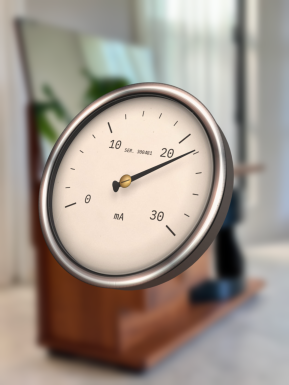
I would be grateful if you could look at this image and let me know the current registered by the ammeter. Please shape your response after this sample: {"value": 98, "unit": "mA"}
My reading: {"value": 22, "unit": "mA"}
